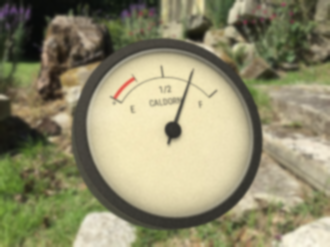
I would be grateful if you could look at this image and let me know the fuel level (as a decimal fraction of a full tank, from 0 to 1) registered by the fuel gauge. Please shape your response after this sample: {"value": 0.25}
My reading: {"value": 0.75}
